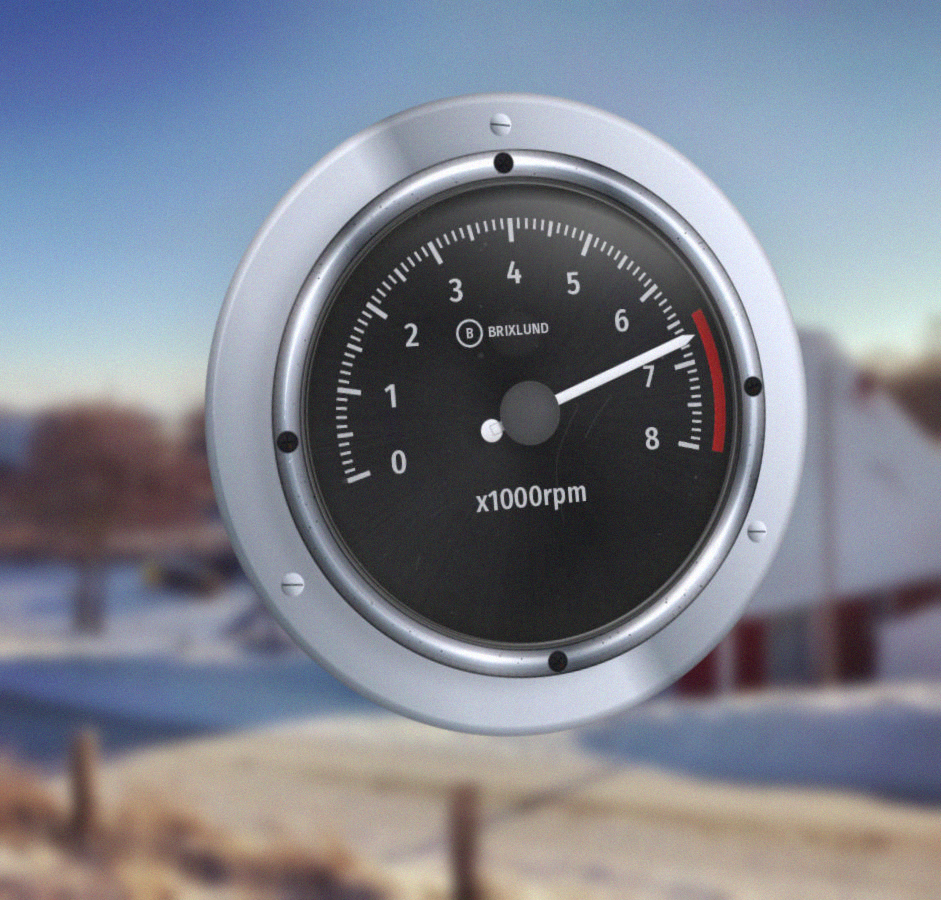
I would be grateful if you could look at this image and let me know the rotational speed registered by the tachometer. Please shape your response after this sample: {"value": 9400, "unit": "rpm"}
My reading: {"value": 6700, "unit": "rpm"}
